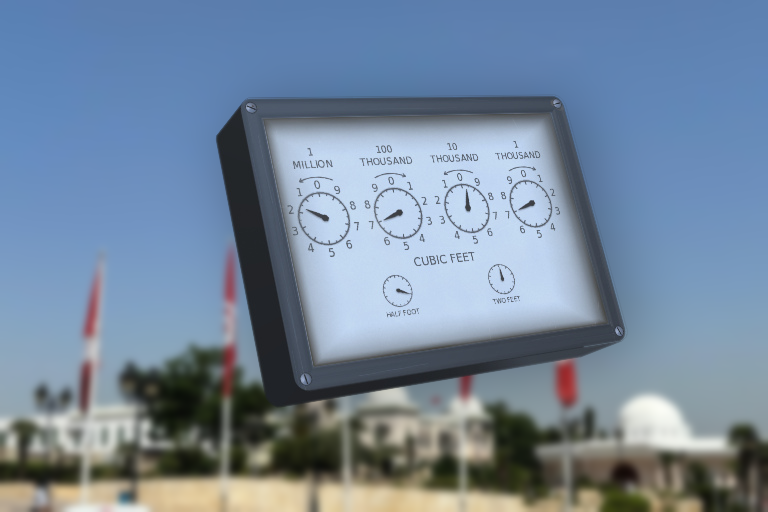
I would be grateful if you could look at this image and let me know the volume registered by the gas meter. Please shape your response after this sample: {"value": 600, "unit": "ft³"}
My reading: {"value": 169700, "unit": "ft³"}
